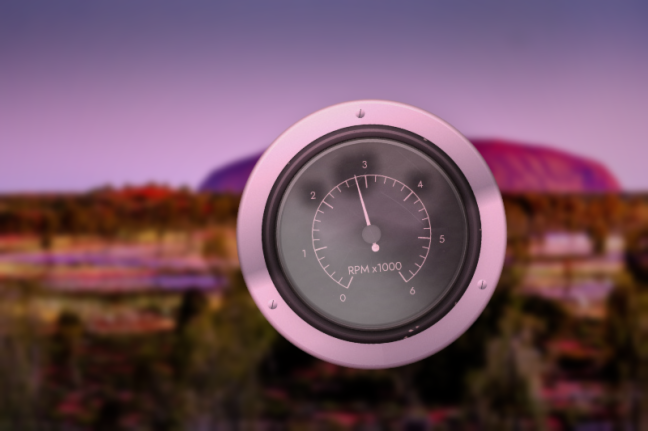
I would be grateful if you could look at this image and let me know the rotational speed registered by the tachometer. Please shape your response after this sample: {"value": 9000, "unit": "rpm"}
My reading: {"value": 2800, "unit": "rpm"}
